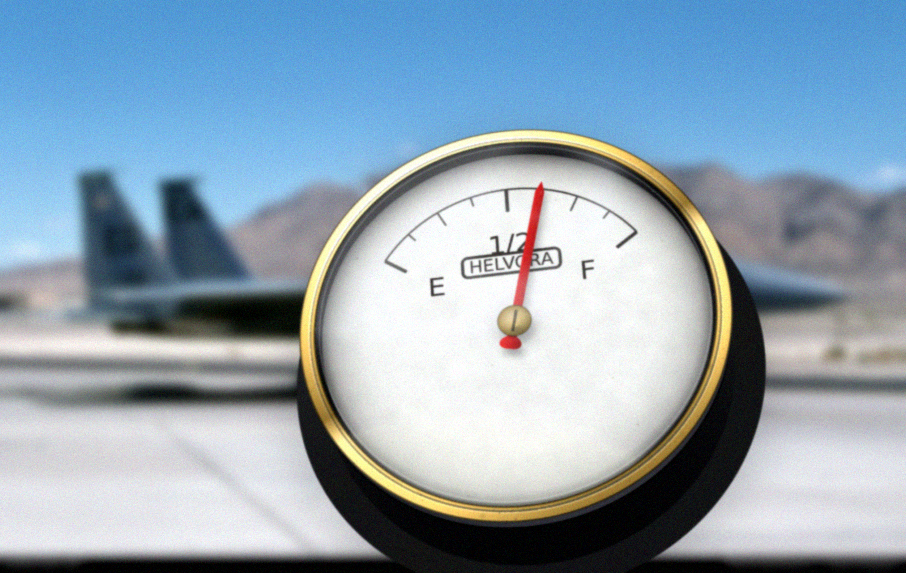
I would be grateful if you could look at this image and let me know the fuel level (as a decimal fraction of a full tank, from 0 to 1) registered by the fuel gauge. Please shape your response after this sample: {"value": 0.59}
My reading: {"value": 0.625}
